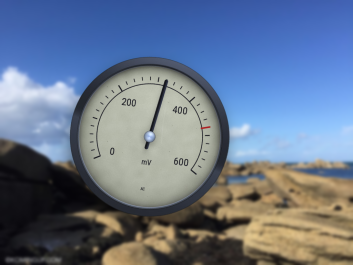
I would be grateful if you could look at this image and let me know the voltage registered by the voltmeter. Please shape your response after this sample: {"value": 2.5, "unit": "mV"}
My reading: {"value": 320, "unit": "mV"}
